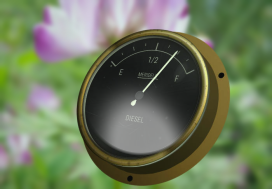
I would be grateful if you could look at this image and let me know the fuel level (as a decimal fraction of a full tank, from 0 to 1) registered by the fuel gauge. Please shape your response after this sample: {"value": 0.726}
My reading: {"value": 0.75}
